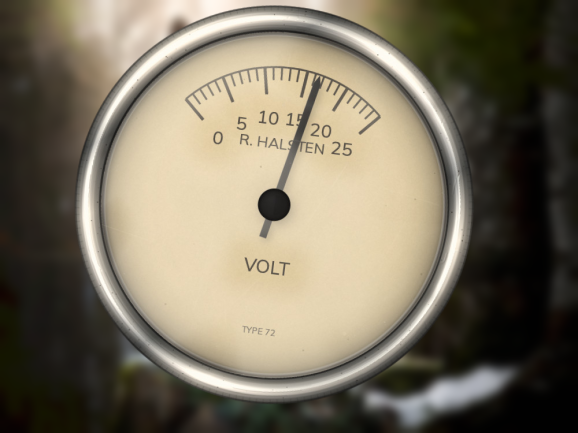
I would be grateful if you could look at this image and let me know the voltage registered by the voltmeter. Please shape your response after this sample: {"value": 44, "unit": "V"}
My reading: {"value": 16.5, "unit": "V"}
